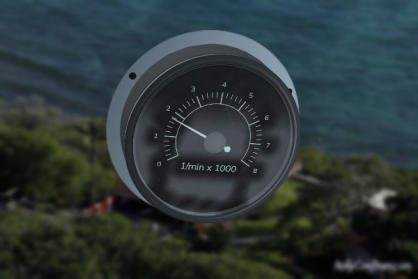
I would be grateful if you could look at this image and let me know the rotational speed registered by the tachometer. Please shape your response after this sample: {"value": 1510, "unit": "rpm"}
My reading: {"value": 1800, "unit": "rpm"}
